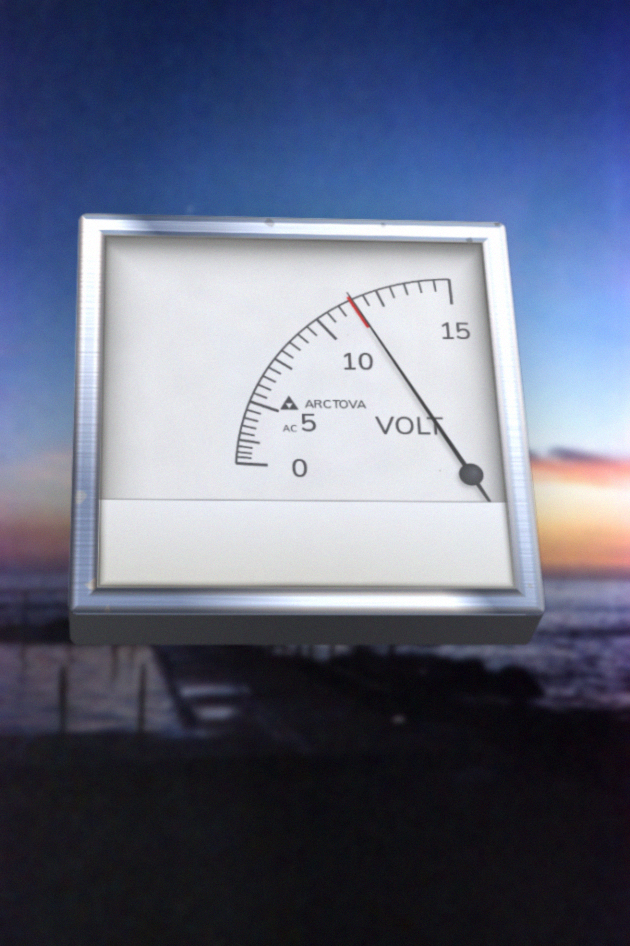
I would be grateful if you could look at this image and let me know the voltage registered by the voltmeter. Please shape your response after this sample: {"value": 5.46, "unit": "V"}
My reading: {"value": 11.5, "unit": "V"}
